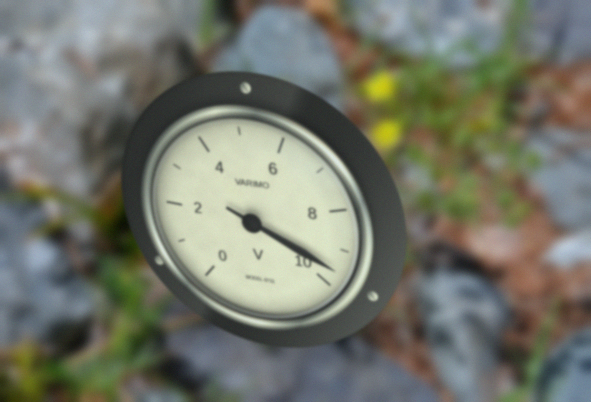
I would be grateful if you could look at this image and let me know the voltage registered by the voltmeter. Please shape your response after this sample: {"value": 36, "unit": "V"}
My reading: {"value": 9.5, "unit": "V"}
